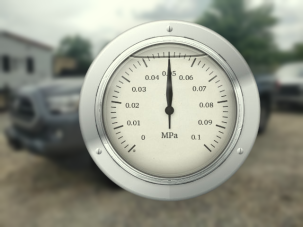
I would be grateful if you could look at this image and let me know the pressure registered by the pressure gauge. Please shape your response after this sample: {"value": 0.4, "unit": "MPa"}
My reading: {"value": 0.05, "unit": "MPa"}
